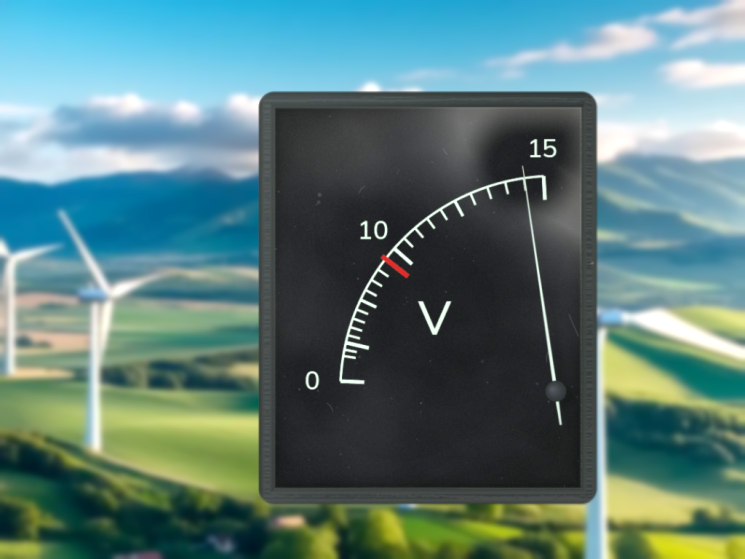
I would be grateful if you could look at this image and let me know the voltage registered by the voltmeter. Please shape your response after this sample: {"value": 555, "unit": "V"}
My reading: {"value": 14.5, "unit": "V"}
